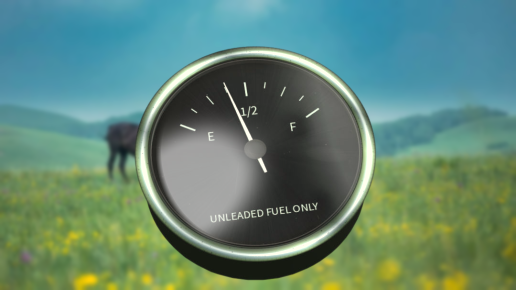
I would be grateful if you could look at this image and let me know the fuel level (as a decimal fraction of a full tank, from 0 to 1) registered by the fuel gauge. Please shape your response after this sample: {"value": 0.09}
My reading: {"value": 0.375}
